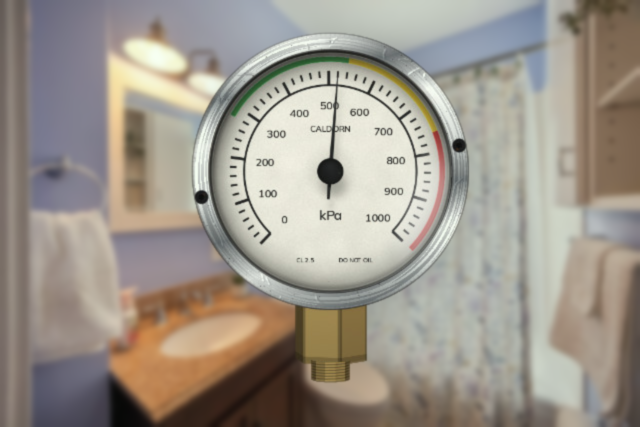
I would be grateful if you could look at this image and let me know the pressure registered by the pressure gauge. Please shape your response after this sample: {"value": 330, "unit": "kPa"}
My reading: {"value": 520, "unit": "kPa"}
